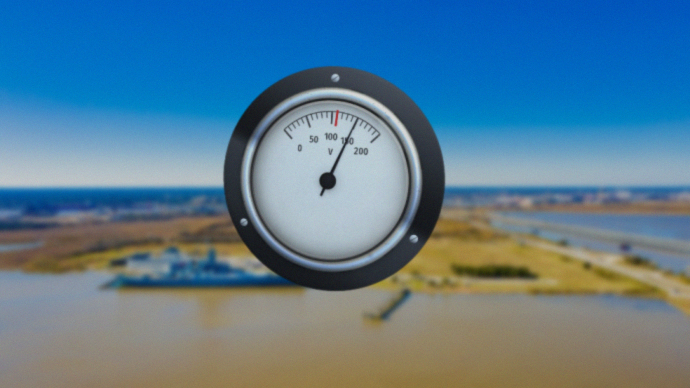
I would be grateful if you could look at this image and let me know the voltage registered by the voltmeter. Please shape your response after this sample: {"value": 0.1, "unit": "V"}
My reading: {"value": 150, "unit": "V"}
